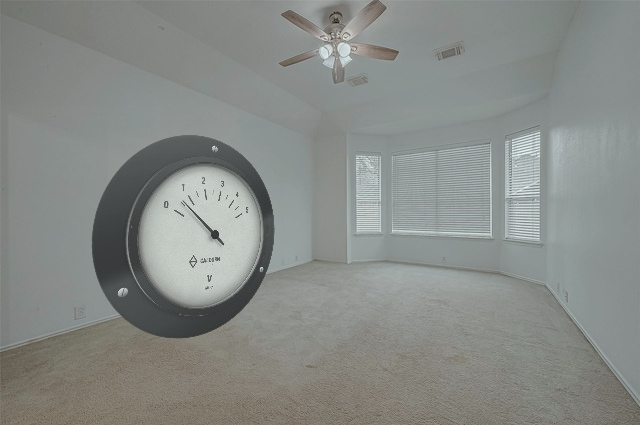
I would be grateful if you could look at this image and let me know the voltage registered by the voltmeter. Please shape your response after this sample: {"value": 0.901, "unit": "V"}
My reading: {"value": 0.5, "unit": "V"}
